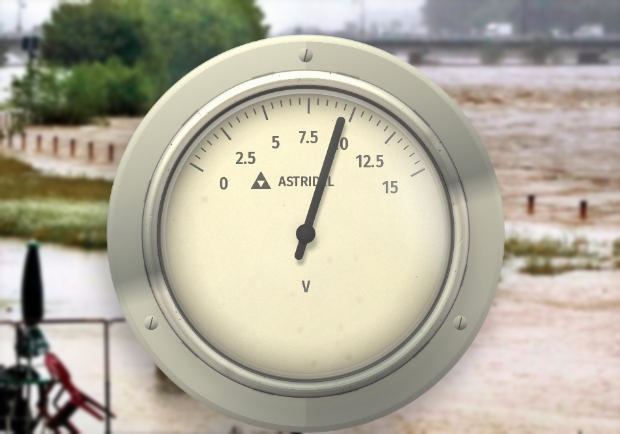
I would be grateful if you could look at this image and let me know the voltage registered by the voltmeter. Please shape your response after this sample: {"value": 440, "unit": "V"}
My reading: {"value": 9.5, "unit": "V"}
